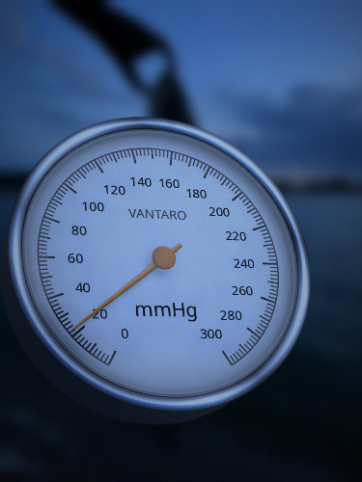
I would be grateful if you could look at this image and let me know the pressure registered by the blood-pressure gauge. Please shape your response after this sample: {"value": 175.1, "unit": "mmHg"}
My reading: {"value": 22, "unit": "mmHg"}
